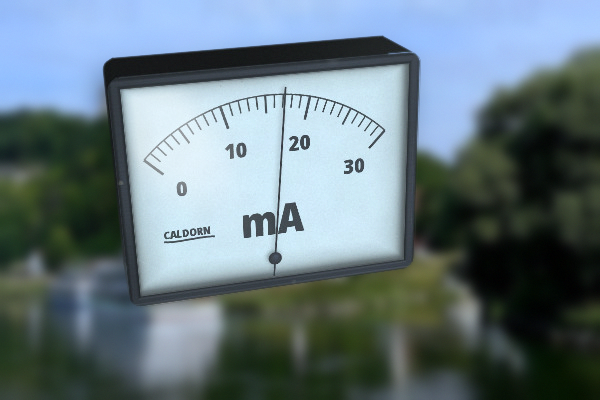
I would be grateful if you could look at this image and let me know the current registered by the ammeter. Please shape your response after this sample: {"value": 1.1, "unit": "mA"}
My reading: {"value": 17, "unit": "mA"}
